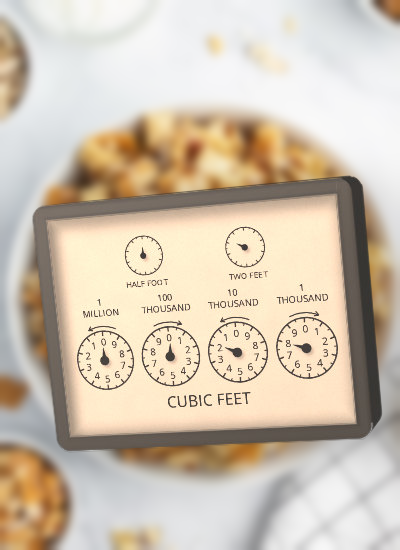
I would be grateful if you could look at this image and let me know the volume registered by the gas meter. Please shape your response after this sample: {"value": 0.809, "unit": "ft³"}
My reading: {"value": 1800, "unit": "ft³"}
